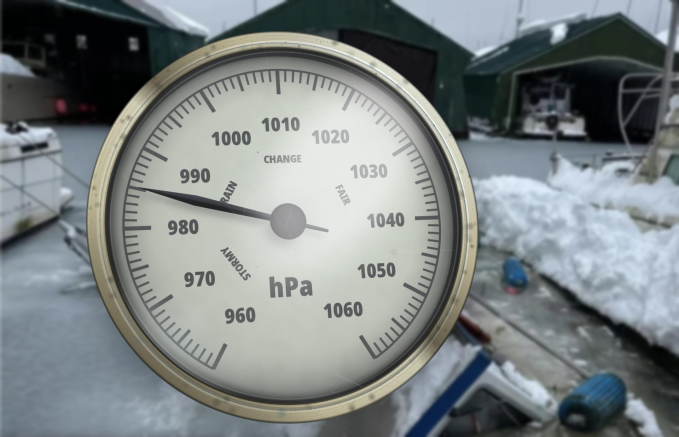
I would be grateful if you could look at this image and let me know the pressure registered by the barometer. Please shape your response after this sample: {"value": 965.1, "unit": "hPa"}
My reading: {"value": 985, "unit": "hPa"}
